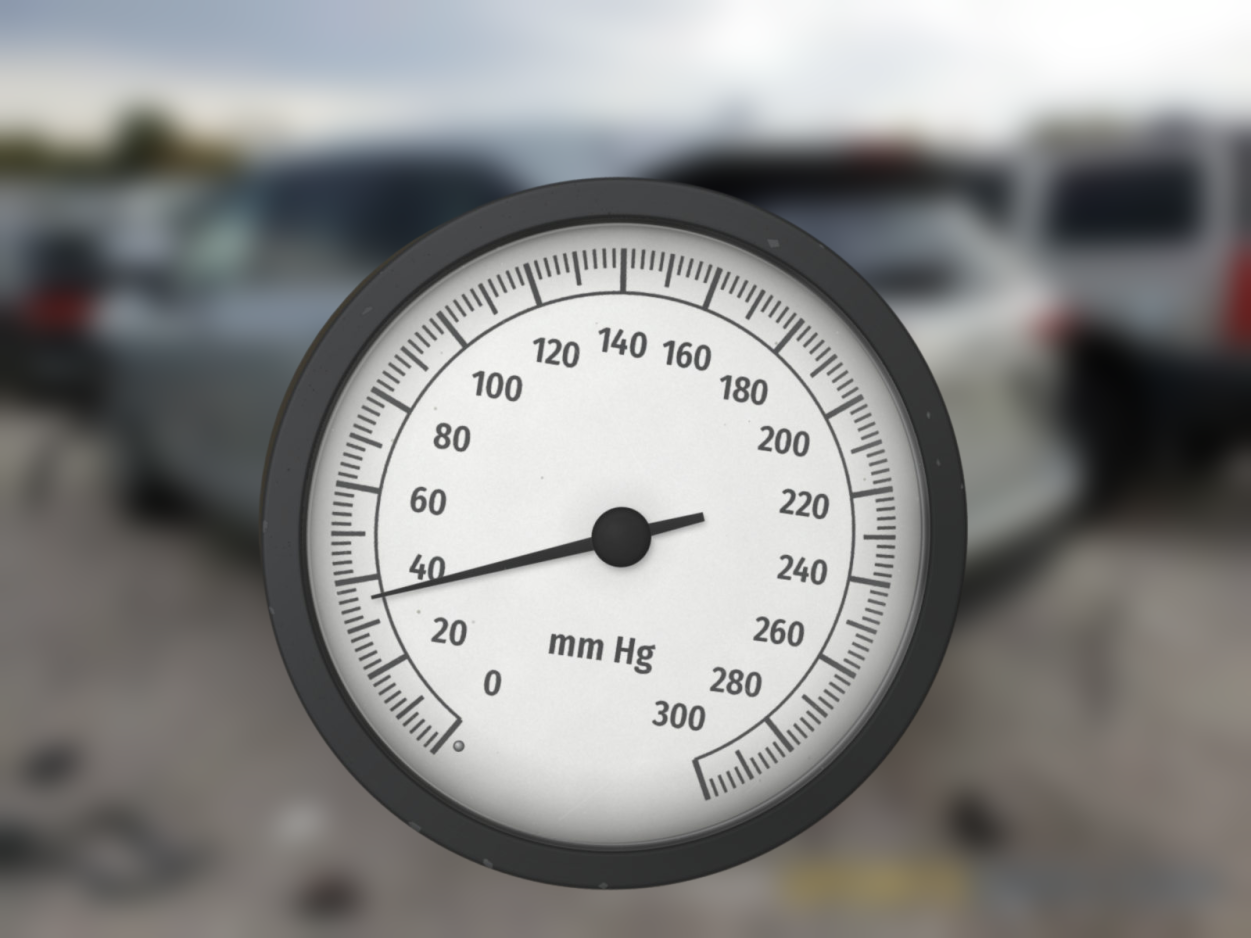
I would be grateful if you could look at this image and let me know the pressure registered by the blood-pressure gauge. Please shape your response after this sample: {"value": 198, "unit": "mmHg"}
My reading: {"value": 36, "unit": "mmHg"}
